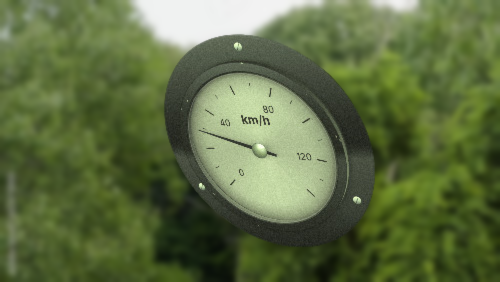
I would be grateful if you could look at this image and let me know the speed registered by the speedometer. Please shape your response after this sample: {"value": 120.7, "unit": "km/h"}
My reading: {"value": 30, "unit": "km/h"}
